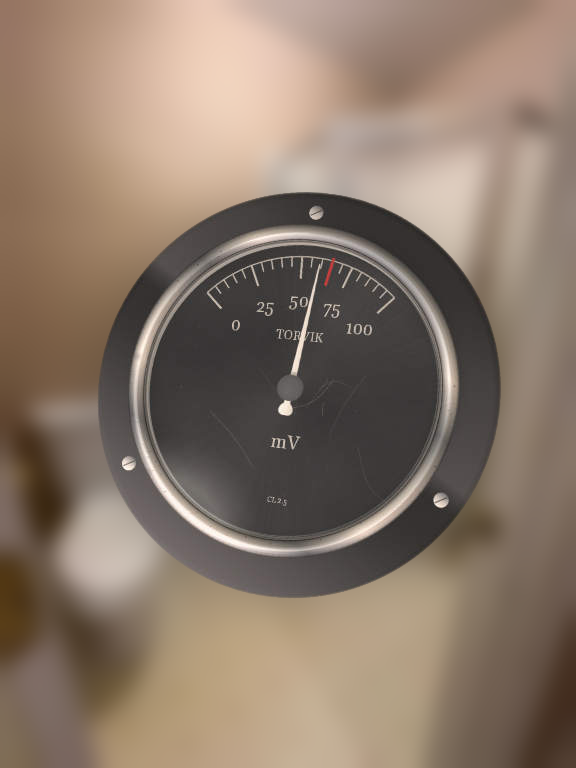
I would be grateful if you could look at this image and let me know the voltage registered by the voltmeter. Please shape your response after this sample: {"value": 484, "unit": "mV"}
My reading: {"value": 60, "unit": "mV"}
